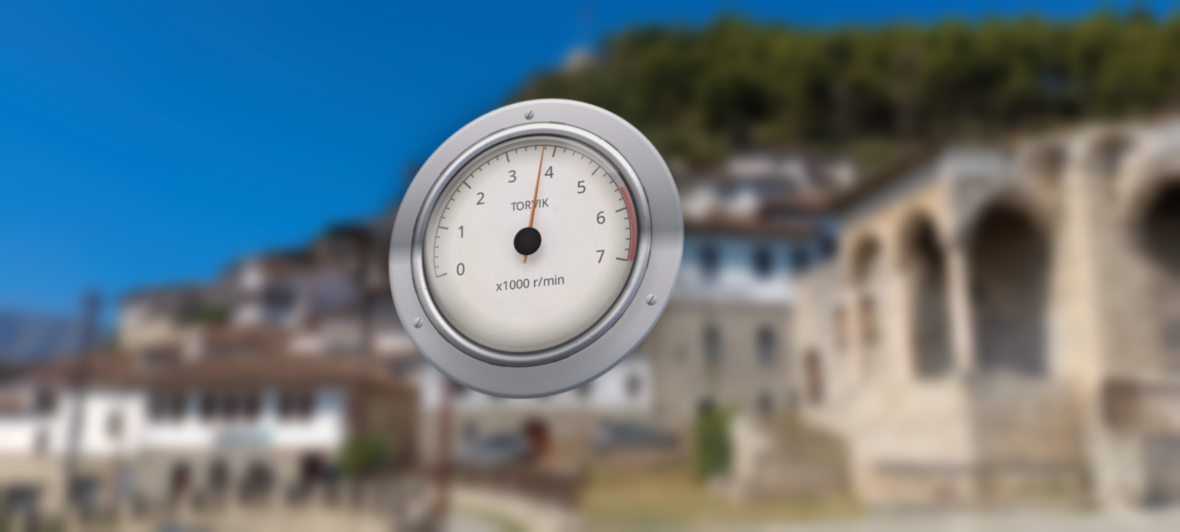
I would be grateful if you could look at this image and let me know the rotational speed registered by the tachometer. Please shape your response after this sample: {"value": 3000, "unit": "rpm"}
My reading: {"value": 3800, "unit": "rpm"}
